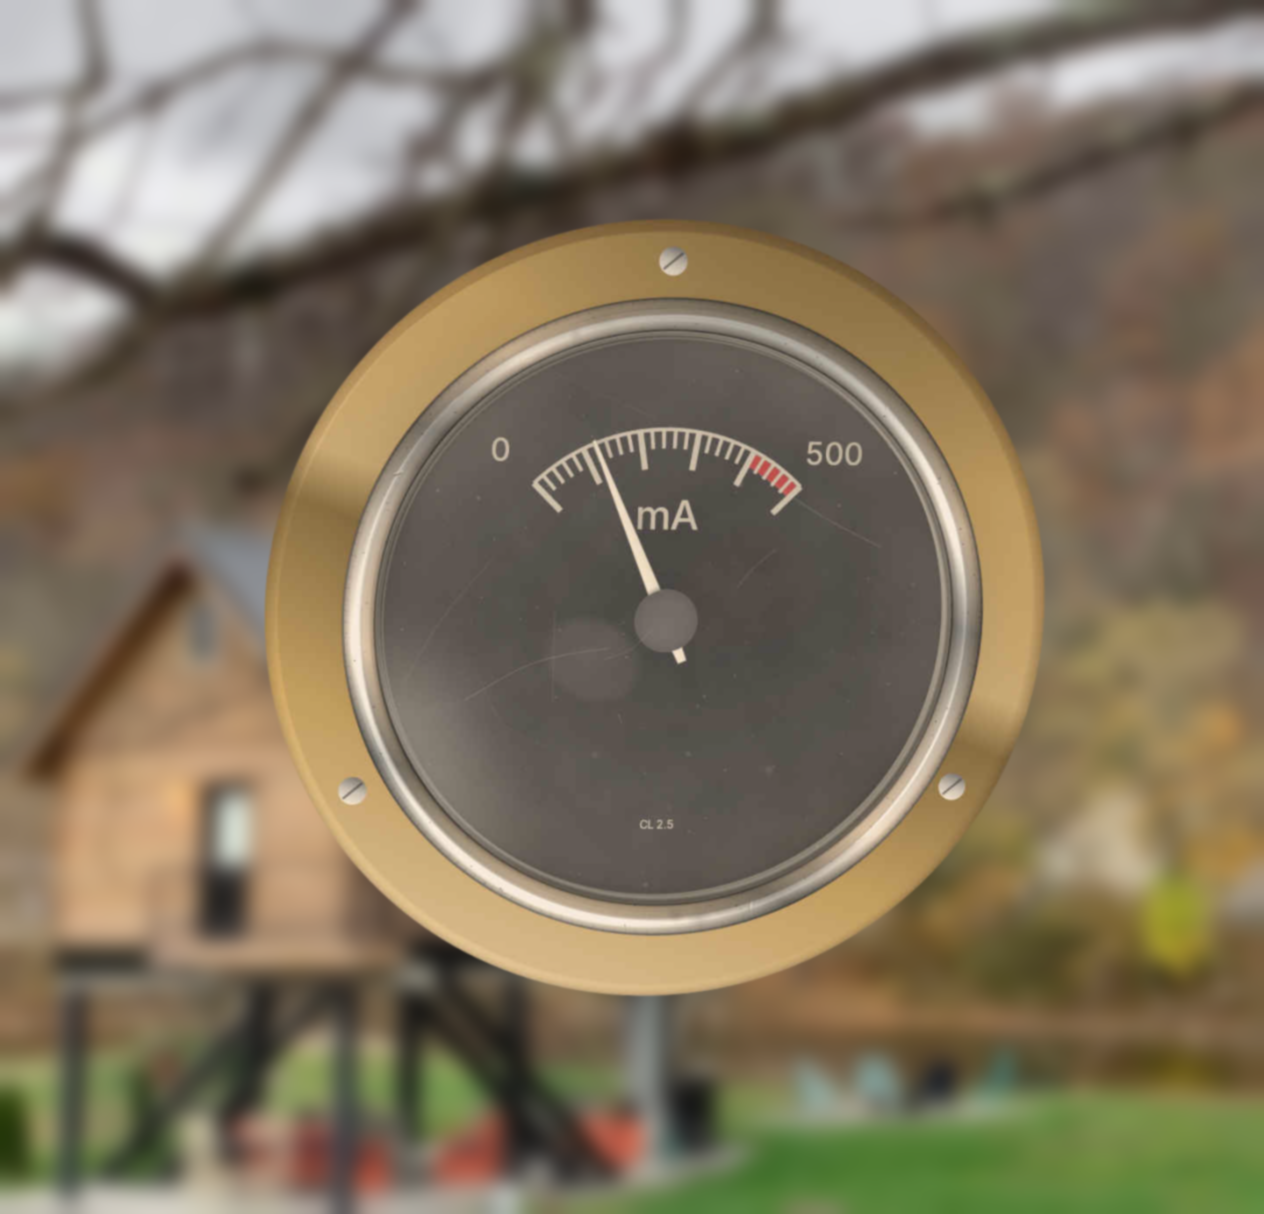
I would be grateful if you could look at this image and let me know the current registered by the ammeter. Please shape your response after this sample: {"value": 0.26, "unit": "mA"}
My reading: {"value": 120, "unit": "mA"}
